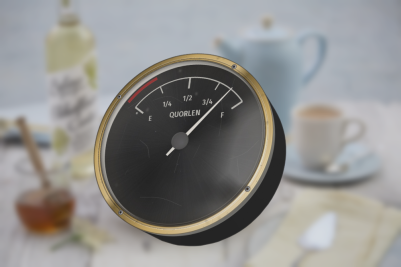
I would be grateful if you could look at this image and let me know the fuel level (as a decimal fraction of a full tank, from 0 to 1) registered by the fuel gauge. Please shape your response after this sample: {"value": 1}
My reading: {"value": 0.875}
